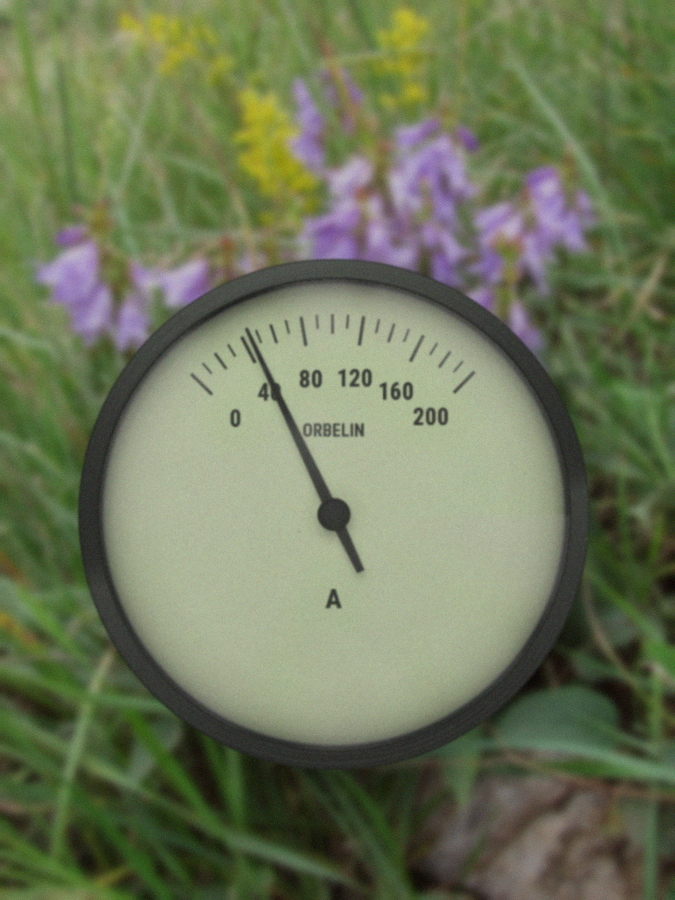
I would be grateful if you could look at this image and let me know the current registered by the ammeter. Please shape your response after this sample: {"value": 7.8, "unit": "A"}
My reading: {"value": 45, "unit": "A"}
